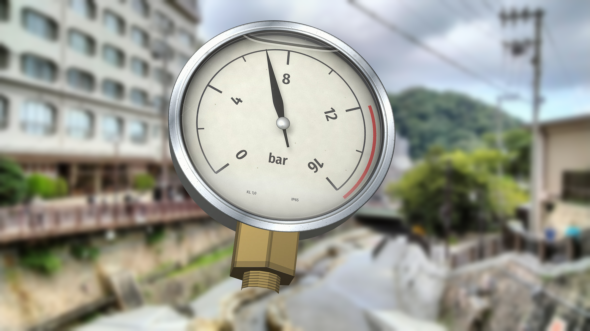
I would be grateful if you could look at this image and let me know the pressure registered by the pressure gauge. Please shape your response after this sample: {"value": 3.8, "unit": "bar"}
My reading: {"value": 7, "unit": "bar"}
